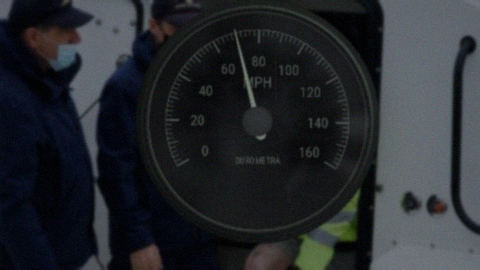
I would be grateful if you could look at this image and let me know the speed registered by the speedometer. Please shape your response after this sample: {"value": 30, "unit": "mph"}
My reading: {"value": 70, "unit": "mph"}
